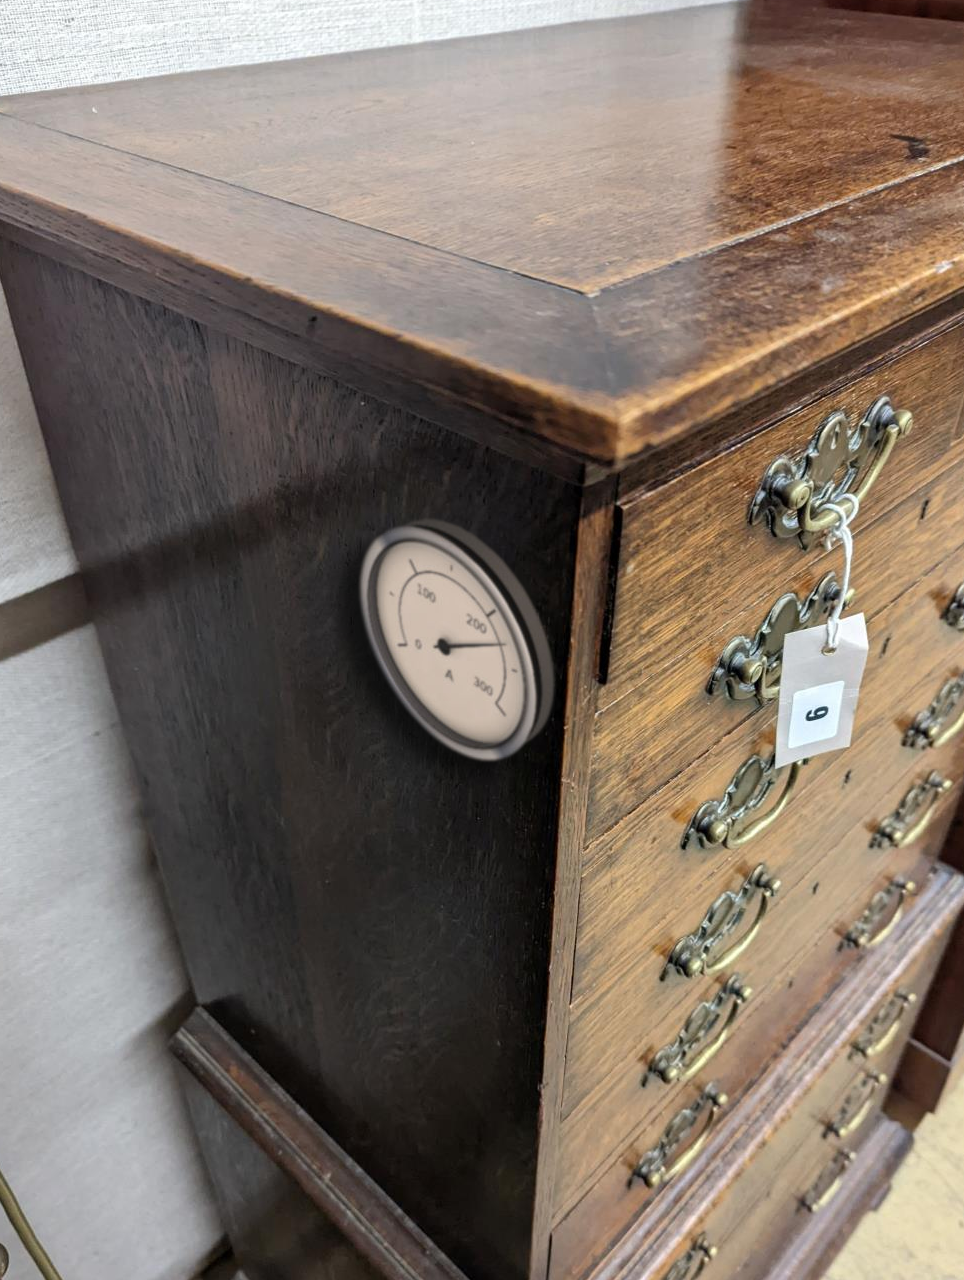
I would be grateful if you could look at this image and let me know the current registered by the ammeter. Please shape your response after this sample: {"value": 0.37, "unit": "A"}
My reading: {"value": 225, "unit": "A"}
